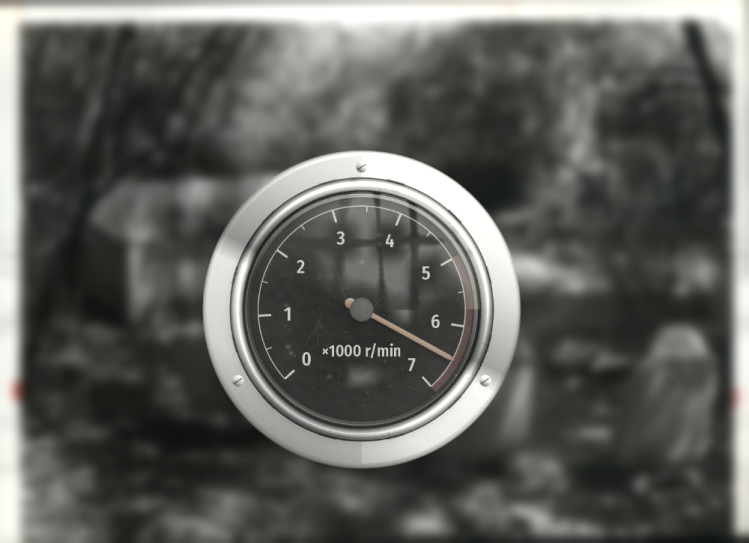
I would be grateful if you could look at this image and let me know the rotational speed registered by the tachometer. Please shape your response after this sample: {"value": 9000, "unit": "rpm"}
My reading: {"value": 6500, "unit": "rpm"}
